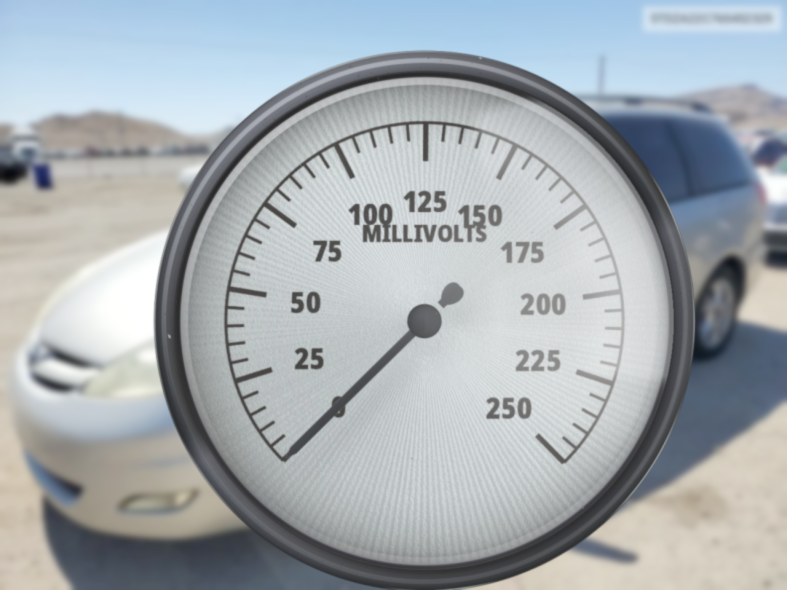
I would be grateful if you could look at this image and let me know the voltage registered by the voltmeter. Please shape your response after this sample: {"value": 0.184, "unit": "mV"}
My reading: {"value": 0, "unit": "mV"}
